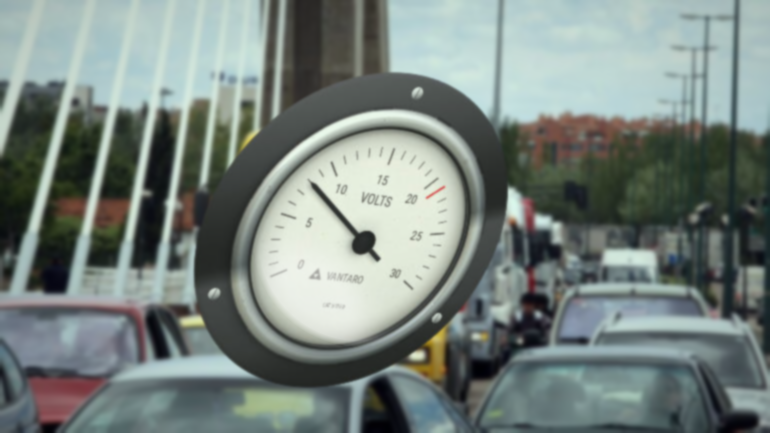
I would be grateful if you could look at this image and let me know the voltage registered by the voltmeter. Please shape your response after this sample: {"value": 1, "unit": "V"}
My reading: {"value": 8, "unit": "V"}
